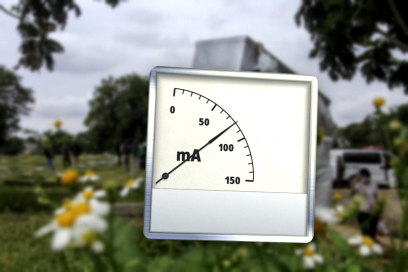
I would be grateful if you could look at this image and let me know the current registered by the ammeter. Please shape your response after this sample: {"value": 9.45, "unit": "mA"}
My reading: {"value": 80, "unit": "mA"}
